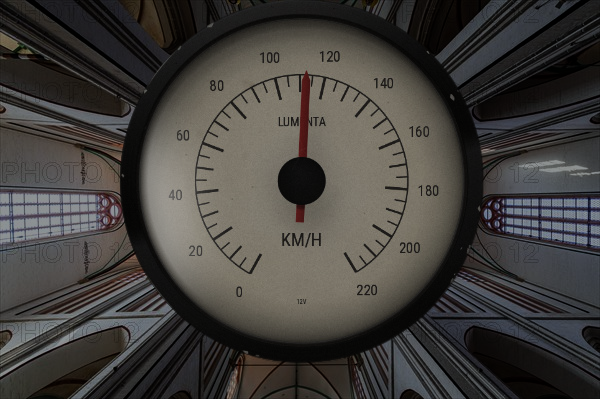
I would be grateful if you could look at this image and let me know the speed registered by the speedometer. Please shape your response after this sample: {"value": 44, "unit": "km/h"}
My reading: {"value": 112.5, "unit": "km/h"}
